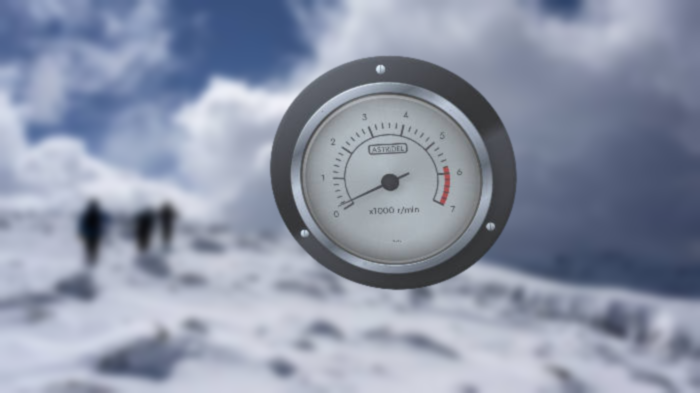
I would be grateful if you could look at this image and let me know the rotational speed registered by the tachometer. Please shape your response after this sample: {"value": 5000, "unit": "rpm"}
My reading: {"value": 200, "unit": "rpm"}
